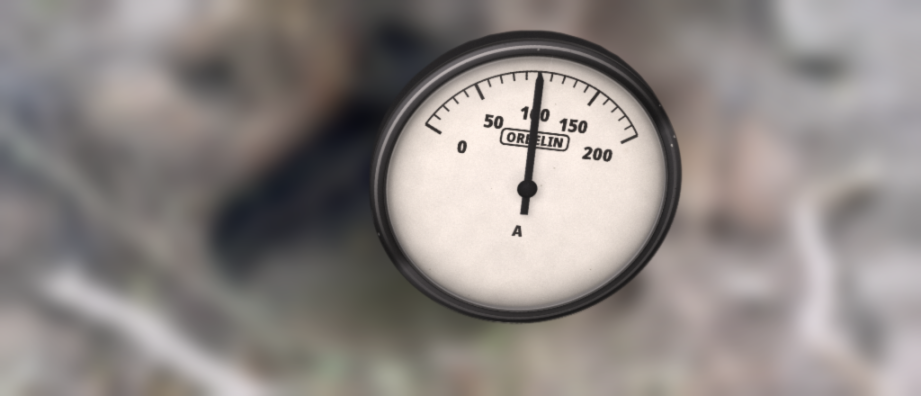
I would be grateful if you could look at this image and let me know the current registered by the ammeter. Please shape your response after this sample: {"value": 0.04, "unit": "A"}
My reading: {"value": 100, "unit": "A"}
